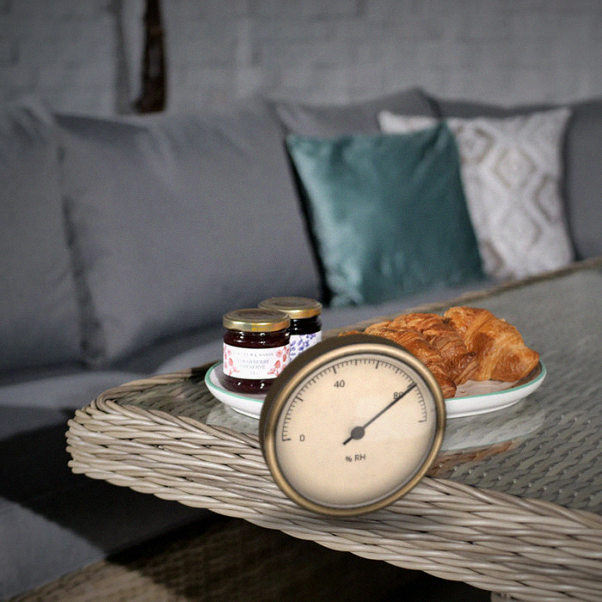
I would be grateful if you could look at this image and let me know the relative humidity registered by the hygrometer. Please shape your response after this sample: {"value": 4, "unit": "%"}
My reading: {"value": 80, "unit": "%"}
